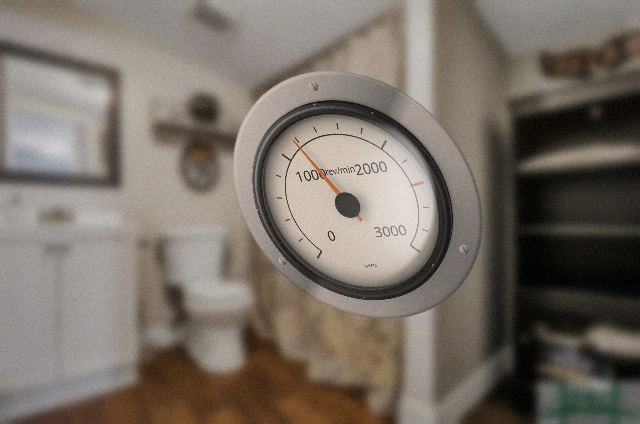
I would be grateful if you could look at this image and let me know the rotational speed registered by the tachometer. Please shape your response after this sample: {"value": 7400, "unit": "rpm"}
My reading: {"value": 1200, "unit": "rpm"}
